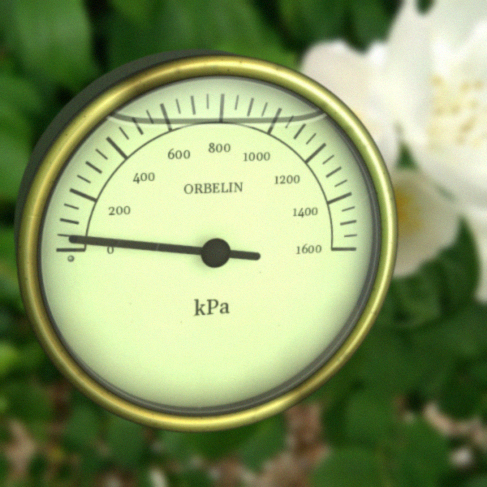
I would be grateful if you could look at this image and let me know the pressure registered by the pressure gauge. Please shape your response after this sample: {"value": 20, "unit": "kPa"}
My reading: {"value": 50, "unit": "kPa"}
